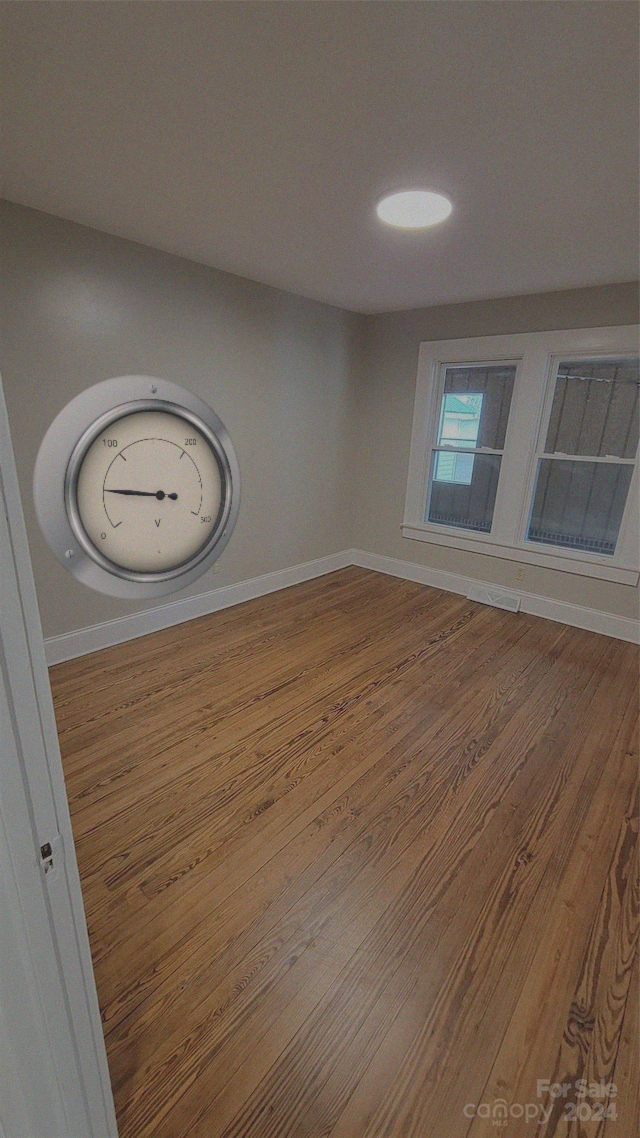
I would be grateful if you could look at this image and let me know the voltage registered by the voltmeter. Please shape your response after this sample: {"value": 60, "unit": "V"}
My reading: {"value": 50, "unit": "V"}
